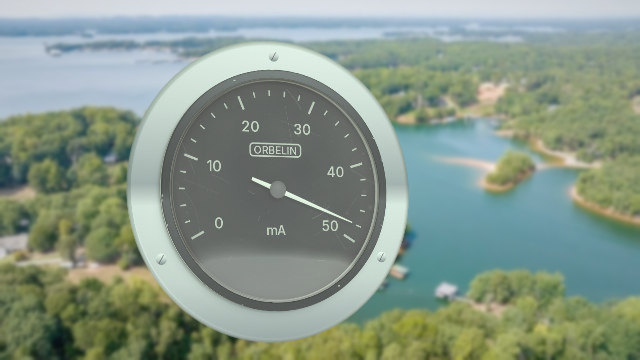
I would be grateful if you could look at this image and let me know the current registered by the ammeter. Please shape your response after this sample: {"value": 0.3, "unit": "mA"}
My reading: {"value": 48, "unit": "mA"}
